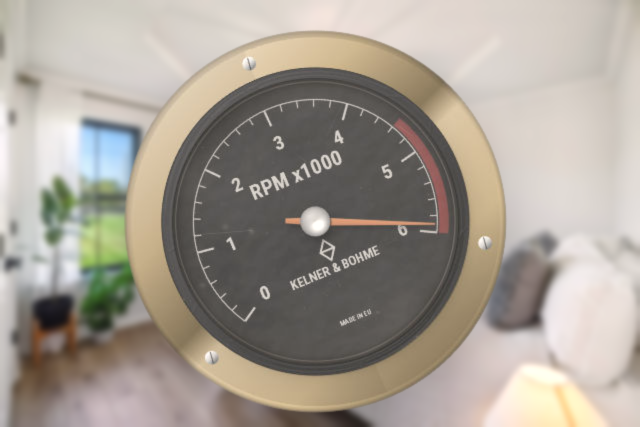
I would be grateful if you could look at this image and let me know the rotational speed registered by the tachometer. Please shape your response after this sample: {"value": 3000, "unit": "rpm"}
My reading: {"value": 5900, "unit": "rpm"}
